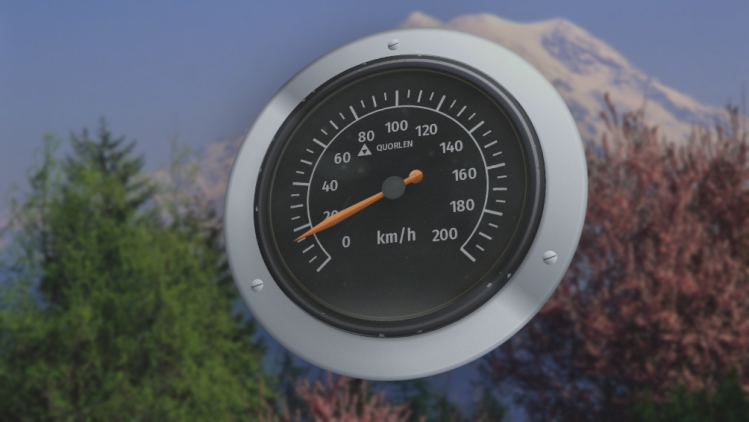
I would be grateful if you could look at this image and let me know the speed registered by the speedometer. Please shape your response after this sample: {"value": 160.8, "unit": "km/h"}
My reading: {"value": 15, "unit": "km/h"}
